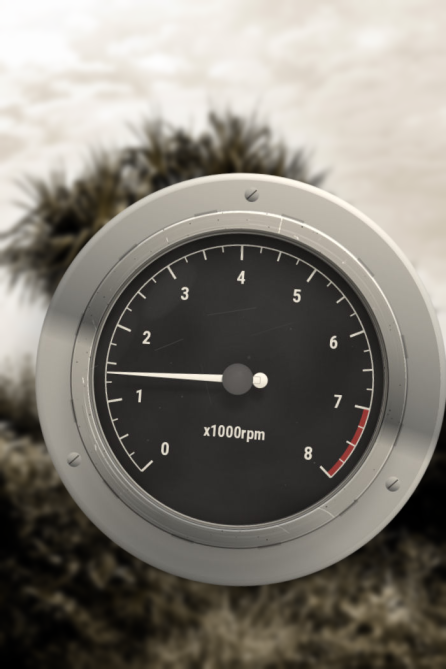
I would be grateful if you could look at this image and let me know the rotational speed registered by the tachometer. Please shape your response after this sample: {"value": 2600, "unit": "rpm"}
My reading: {"value": 1375, "unit": "rpm"}
